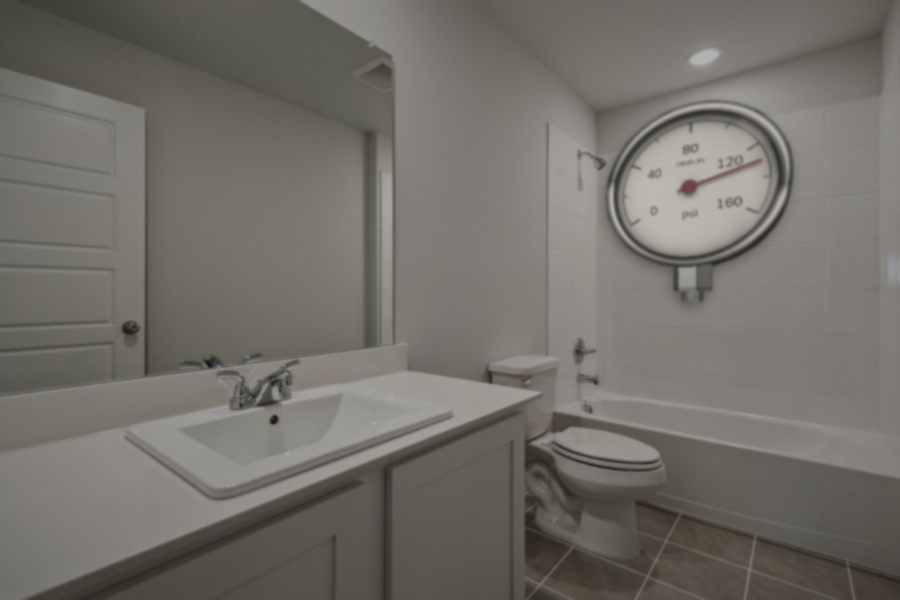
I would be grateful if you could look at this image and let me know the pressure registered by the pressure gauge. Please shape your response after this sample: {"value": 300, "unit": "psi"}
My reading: {"value": 130, "unit": "psi"}
